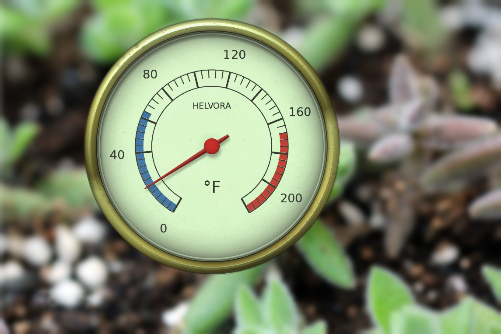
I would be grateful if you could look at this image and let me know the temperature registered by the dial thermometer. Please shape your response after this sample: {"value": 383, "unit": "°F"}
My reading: {"value": 20, "unit": "°F"}
